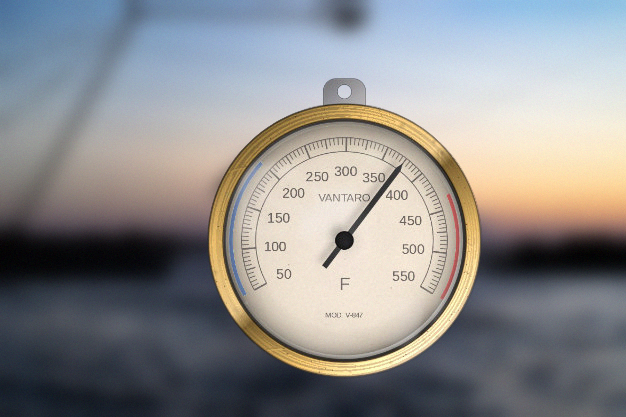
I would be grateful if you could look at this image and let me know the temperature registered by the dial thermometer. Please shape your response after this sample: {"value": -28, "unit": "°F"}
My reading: {"value": 375, "unit": "°F"}
